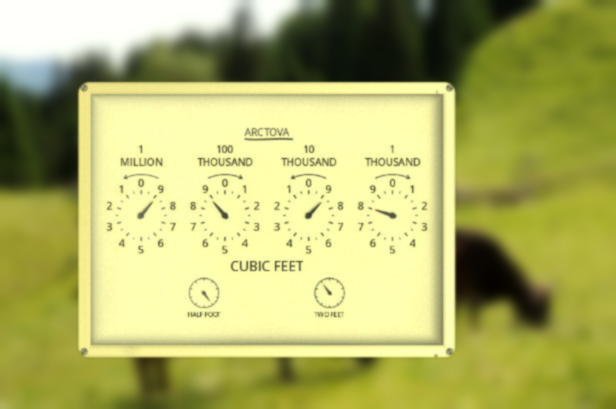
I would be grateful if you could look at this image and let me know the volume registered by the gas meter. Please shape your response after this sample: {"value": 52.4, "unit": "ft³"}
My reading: {"value": 888800, "unit": "ft³"}
